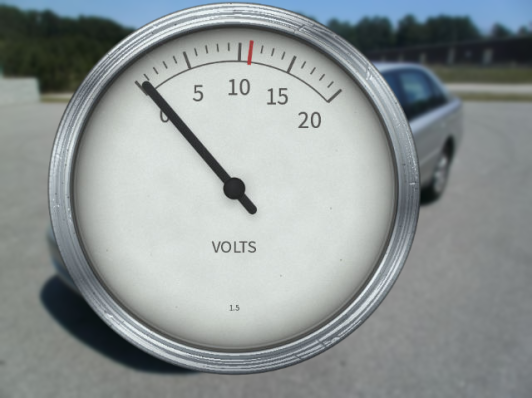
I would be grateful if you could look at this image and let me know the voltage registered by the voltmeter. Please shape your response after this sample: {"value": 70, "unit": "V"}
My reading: {"value": 0.5, "unit": "V"}
